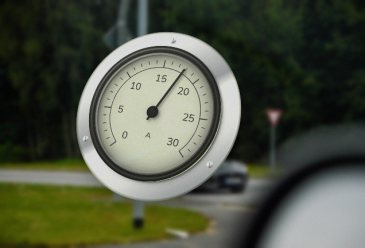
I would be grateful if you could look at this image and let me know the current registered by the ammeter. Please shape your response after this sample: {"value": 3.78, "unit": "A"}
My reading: {"value": 18, "unit": "A"}
